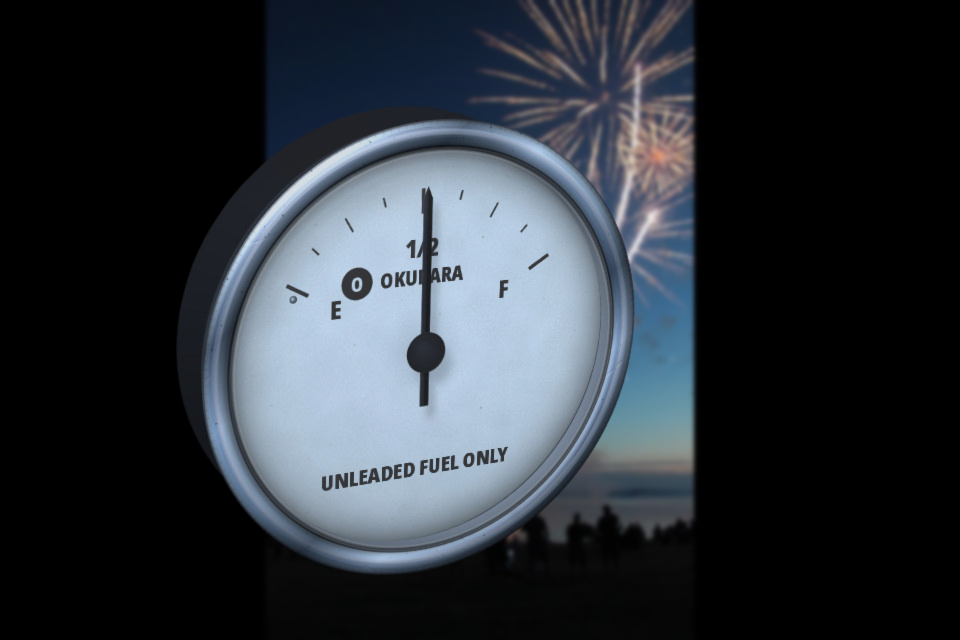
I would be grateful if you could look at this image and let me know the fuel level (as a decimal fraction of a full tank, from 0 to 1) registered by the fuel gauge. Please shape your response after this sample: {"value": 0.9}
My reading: {"value": 0.5}
